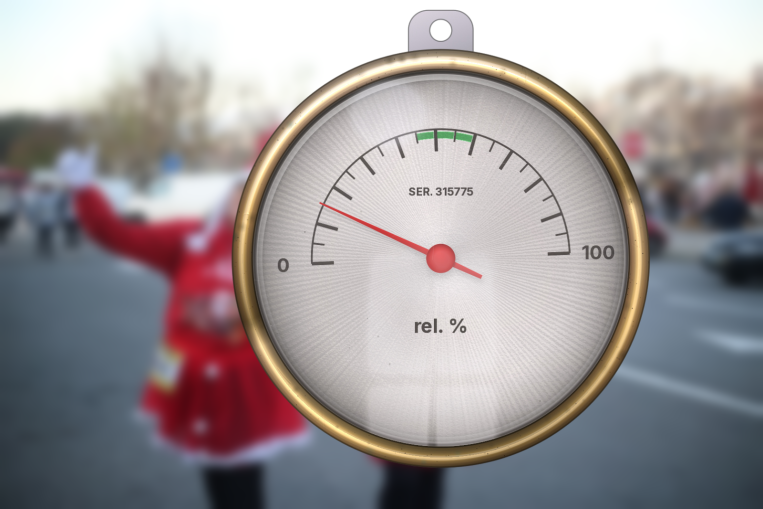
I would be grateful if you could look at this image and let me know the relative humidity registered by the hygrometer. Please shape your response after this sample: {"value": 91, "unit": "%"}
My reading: {"value": 15, "unit": "%"}
